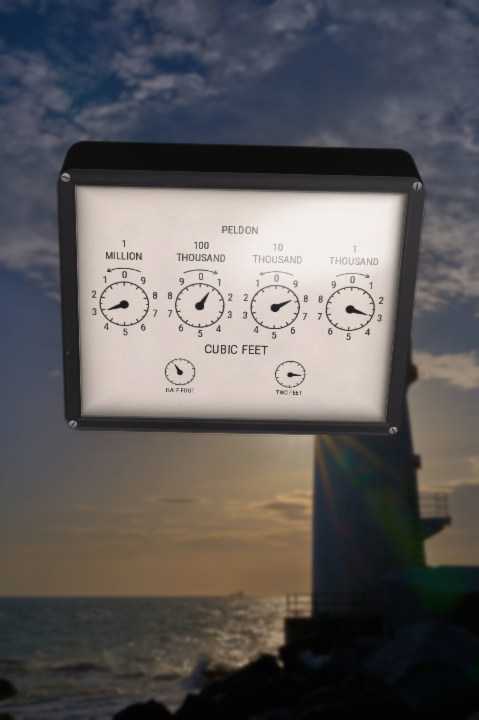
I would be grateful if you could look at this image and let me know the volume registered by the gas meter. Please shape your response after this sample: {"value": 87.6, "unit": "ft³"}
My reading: {"value": 308300, "unit": "ft³"}
